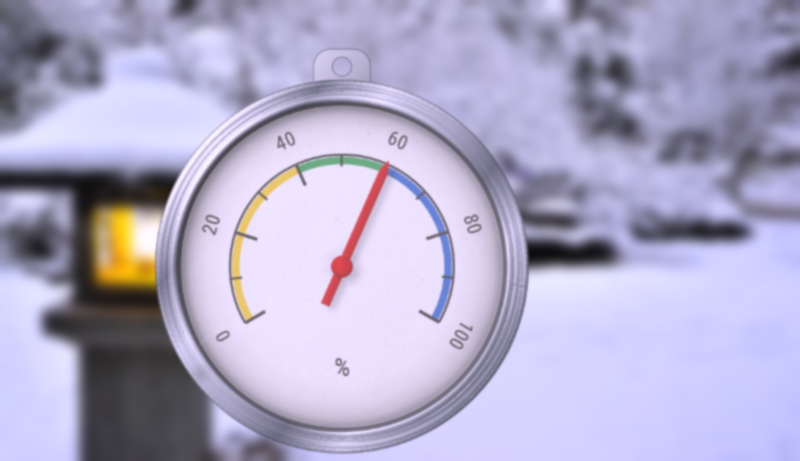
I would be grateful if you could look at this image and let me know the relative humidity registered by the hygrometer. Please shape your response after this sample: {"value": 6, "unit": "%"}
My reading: {"value": 60, "unit": "%"}
